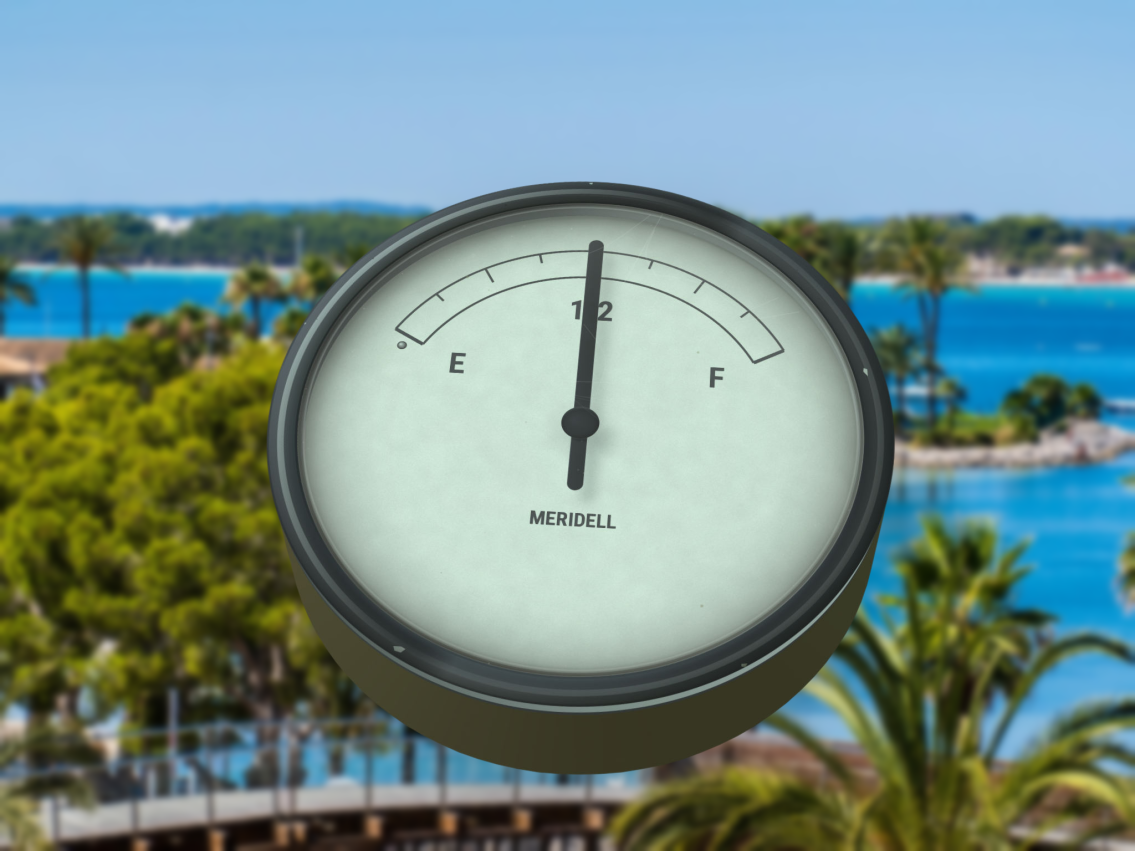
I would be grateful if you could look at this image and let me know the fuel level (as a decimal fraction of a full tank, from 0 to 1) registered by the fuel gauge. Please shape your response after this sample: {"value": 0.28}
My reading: {"value": 0.5}
